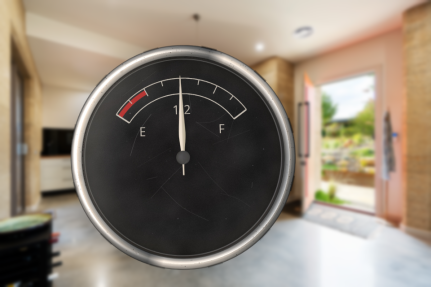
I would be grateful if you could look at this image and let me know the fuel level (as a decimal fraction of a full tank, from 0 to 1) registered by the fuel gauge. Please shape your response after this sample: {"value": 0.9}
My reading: {"value": 0.5}
